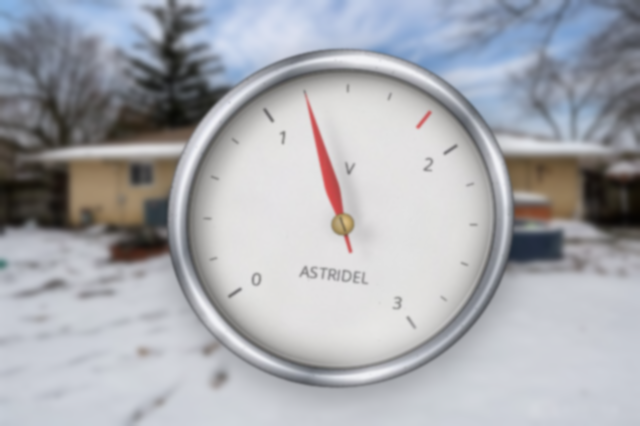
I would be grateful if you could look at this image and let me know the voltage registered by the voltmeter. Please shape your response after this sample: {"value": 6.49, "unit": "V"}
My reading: {"value": 1.2, "unit": "V"}
